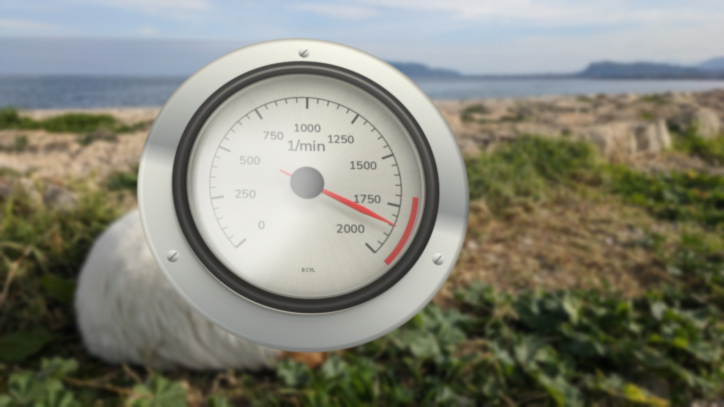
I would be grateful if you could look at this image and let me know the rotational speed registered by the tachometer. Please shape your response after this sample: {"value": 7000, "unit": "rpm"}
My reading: {"value": 1850, "unit": "rpm"}
